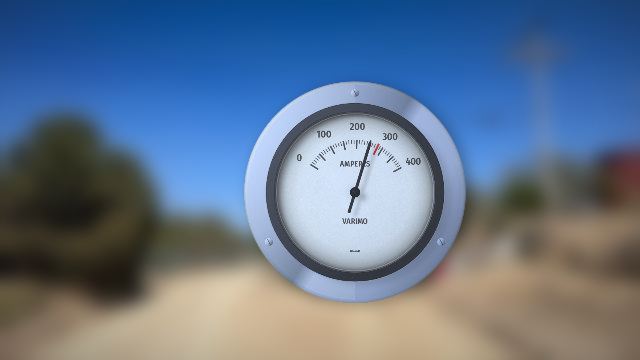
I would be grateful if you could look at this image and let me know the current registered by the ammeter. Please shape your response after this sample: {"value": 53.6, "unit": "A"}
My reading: {"value": 250, "unit": "A"}
